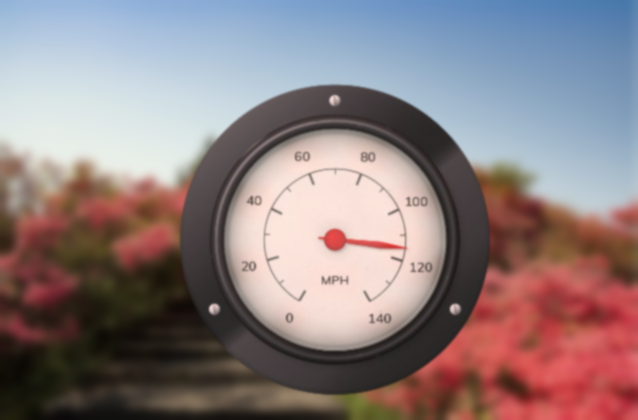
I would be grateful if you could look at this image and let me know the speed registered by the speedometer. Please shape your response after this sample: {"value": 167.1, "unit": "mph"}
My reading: {"value": 115, "unit": "mph"}
